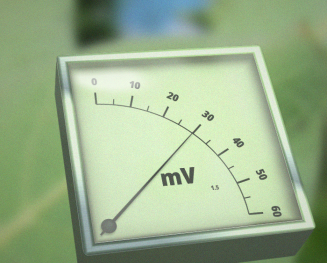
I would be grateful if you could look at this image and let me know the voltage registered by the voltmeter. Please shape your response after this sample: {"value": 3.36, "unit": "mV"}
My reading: {"value": 30, "unit": "mV"}
